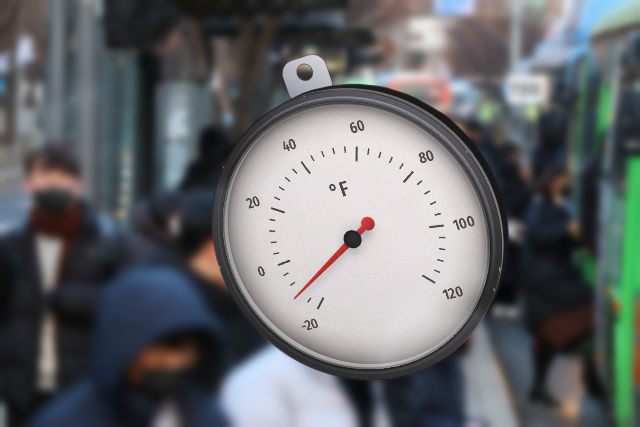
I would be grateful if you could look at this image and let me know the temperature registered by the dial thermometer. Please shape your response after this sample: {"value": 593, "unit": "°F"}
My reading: {"value": -12, "unit": "°F"}
